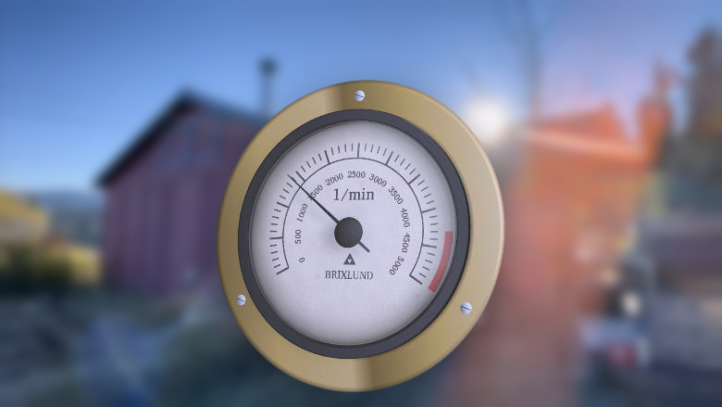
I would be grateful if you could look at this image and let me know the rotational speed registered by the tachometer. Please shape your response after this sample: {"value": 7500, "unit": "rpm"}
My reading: {"value": 1400, "unit": "rpm"}
